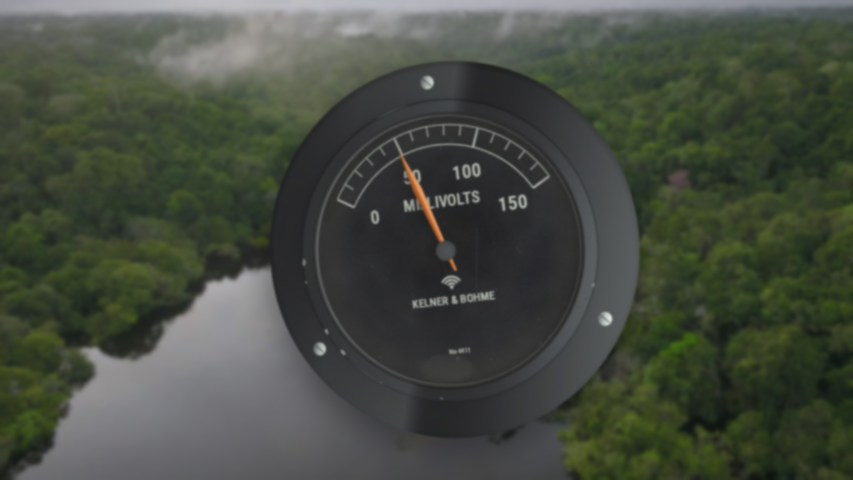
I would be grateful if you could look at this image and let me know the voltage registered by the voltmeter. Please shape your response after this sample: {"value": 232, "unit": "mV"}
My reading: {"value": 50, "unit": "mV"}
